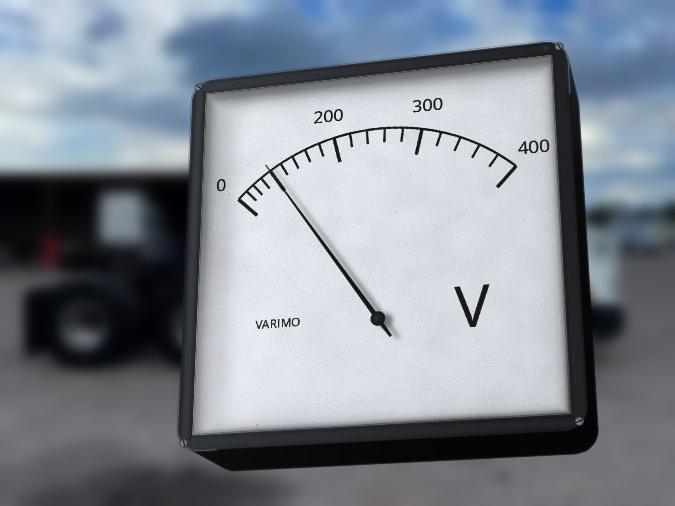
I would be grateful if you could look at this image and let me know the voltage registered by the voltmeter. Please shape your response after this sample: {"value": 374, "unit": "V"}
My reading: {"value": 100, "unit": "V"}
